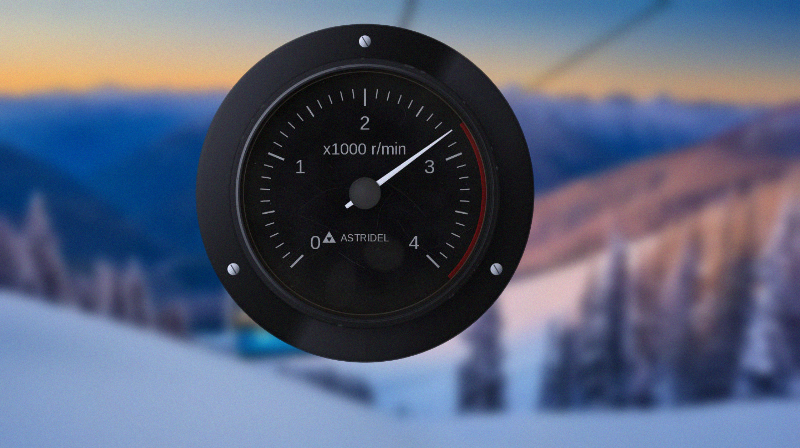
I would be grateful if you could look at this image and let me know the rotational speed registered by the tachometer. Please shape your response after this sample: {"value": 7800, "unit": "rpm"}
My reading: {"value": 2800, "unit": "rpm"}
